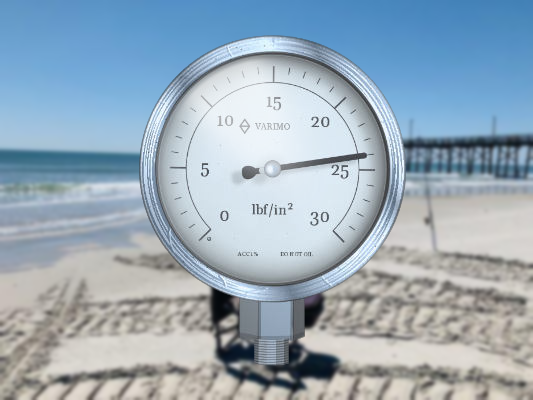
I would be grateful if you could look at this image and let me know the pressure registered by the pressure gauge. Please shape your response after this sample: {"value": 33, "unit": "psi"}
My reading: {"value": 24, "unit": "psi"}
